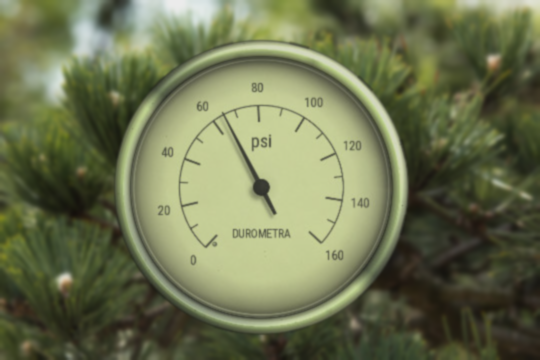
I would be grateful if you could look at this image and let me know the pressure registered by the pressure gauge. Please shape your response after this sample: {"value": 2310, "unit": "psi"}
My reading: {"value": 65, "unit": "psi"}
